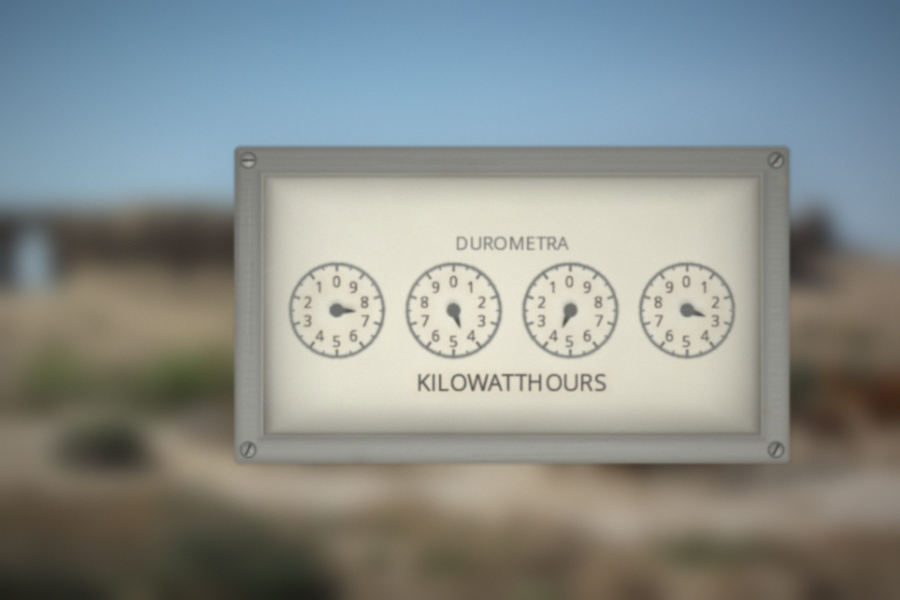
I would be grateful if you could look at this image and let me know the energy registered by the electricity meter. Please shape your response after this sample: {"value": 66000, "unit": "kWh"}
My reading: {"value": 7443, "unit": "kWh"}
